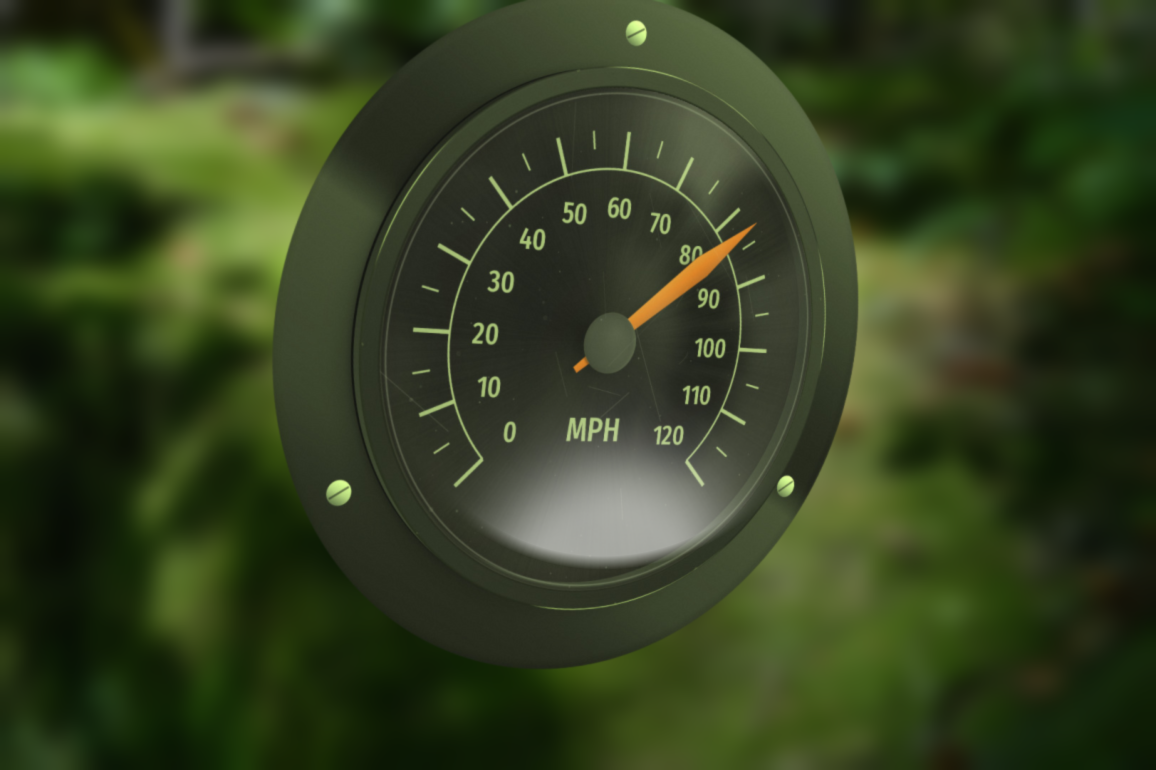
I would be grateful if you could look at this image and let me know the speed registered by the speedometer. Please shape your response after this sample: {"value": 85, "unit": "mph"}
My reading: {"value": 82.5, "unit": "mph"}
